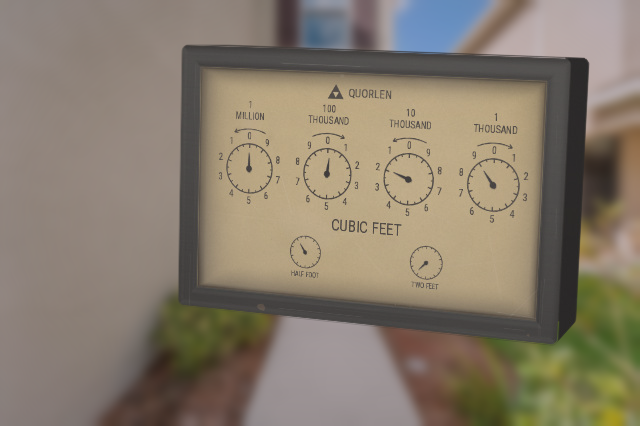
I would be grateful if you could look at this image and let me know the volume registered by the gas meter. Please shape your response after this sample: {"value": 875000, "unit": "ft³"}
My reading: {"value": 1900, "unit": "ft³"}
